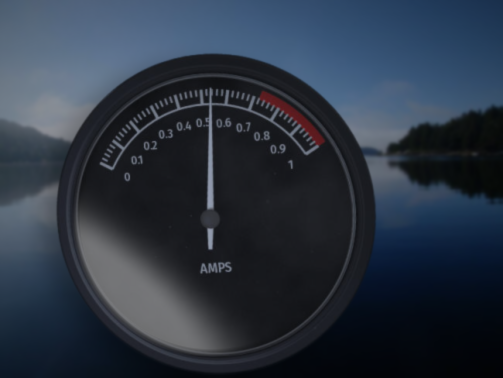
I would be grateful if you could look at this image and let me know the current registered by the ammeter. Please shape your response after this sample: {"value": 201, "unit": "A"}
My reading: {"value": 0.54, "unit": "A"}
